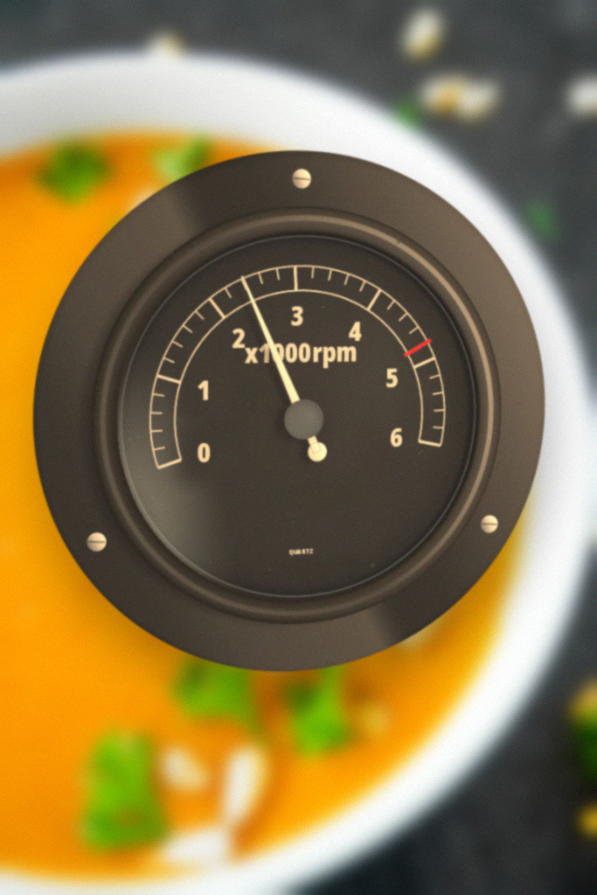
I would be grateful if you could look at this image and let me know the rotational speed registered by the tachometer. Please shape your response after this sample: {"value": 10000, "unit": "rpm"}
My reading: {"value": 2400, "unit": "rpm"}
